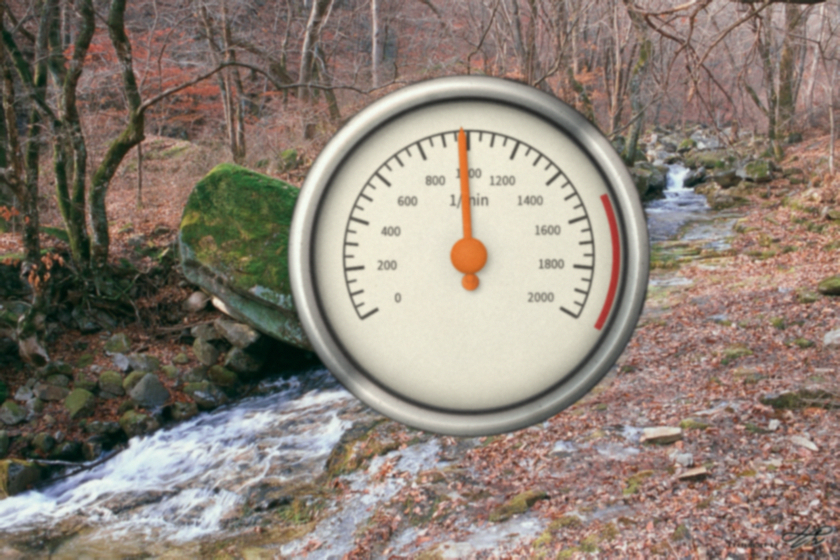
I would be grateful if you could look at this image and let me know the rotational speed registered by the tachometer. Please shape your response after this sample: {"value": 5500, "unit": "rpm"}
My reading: {"value": 975, "unit": "rpm"}
